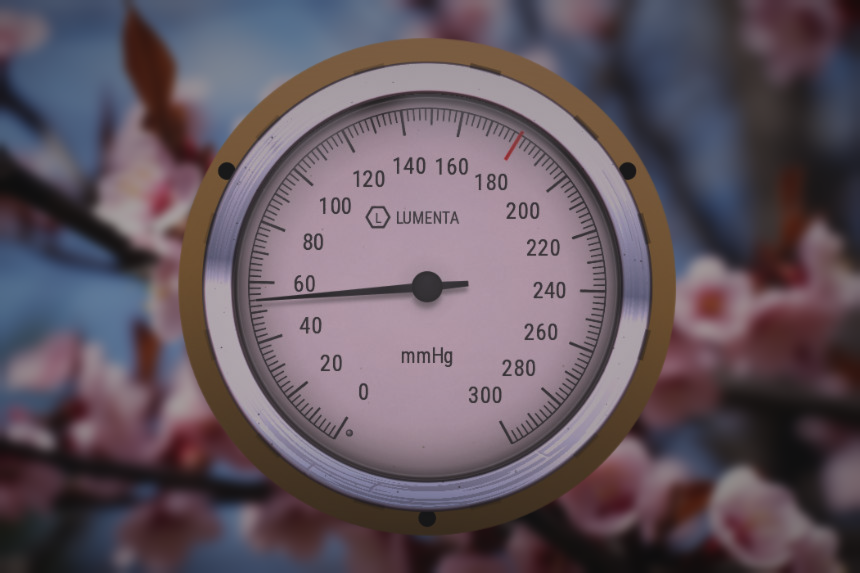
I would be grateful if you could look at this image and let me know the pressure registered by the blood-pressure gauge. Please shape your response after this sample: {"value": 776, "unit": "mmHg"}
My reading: {"value": 54, "unit": "mmHg"}
